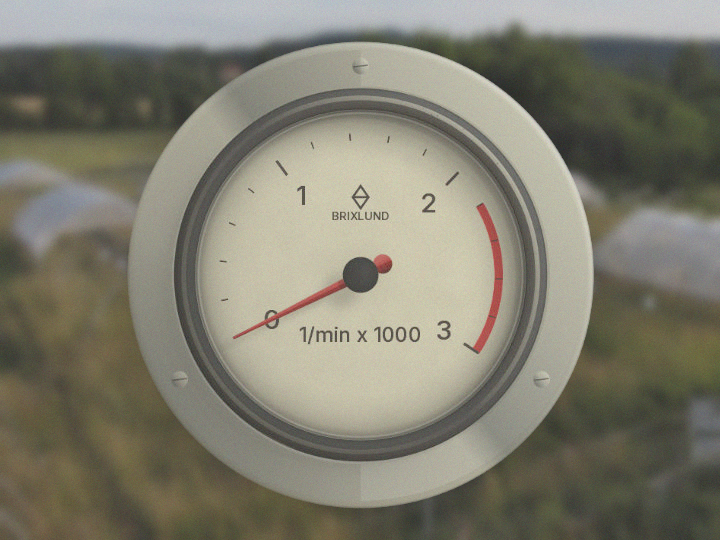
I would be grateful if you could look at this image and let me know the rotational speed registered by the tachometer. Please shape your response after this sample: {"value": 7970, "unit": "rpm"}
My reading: {"value": 0, "unit": "rpm"}
